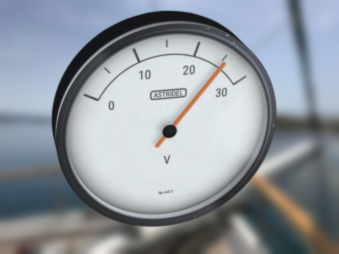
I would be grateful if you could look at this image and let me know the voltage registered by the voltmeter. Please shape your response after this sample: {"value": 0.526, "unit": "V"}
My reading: {"value": 25, "unit": "V"}
